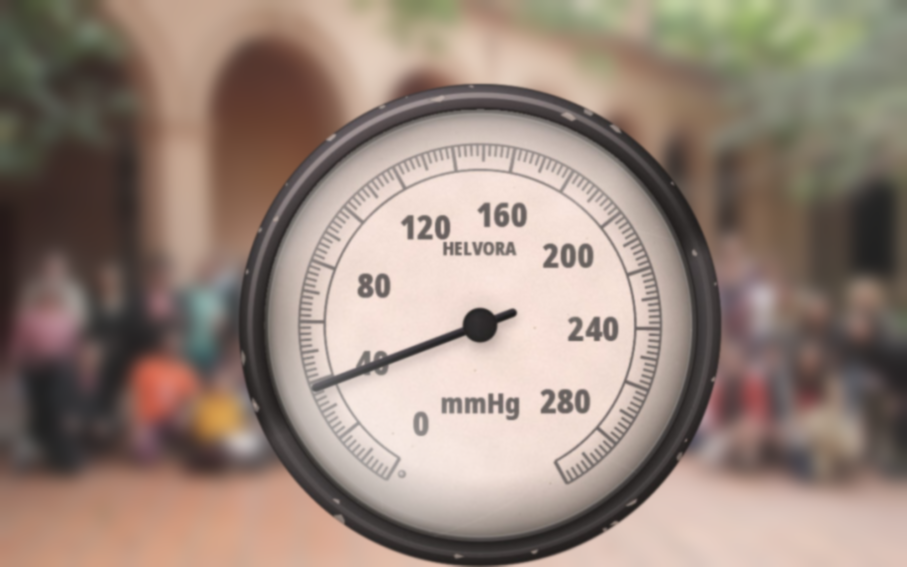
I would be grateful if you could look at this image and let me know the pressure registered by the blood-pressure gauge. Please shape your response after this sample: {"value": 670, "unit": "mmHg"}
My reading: {"value": 38, "unit": "mmHg"}
